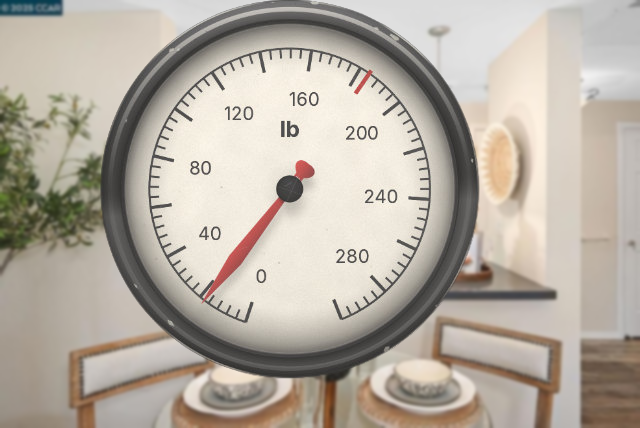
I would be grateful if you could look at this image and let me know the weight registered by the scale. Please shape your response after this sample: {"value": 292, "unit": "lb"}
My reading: {"value": 18, "unit": "lb"}
